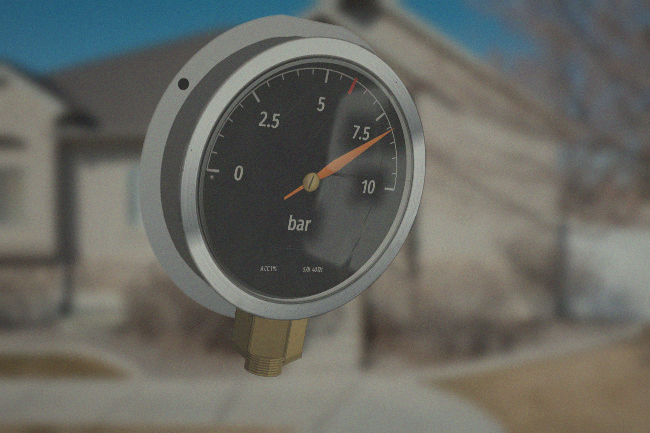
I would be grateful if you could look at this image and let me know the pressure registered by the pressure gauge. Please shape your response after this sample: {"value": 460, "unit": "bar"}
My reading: {"value": 8, "unit": "bar"}
